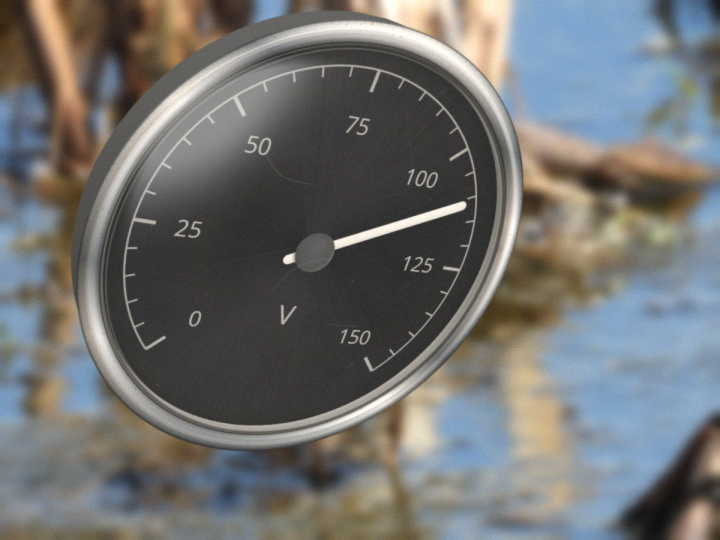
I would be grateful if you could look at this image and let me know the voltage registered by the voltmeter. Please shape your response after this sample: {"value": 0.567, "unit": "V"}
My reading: {"value": 110, "unit": "V"}
